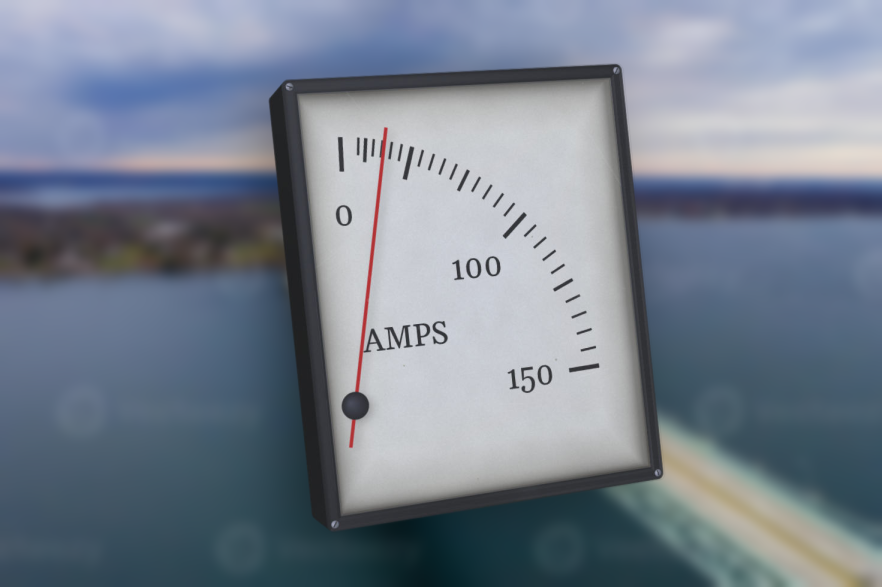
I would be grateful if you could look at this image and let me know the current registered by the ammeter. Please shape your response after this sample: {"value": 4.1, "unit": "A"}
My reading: {"value": 35, "unit": "A"}
